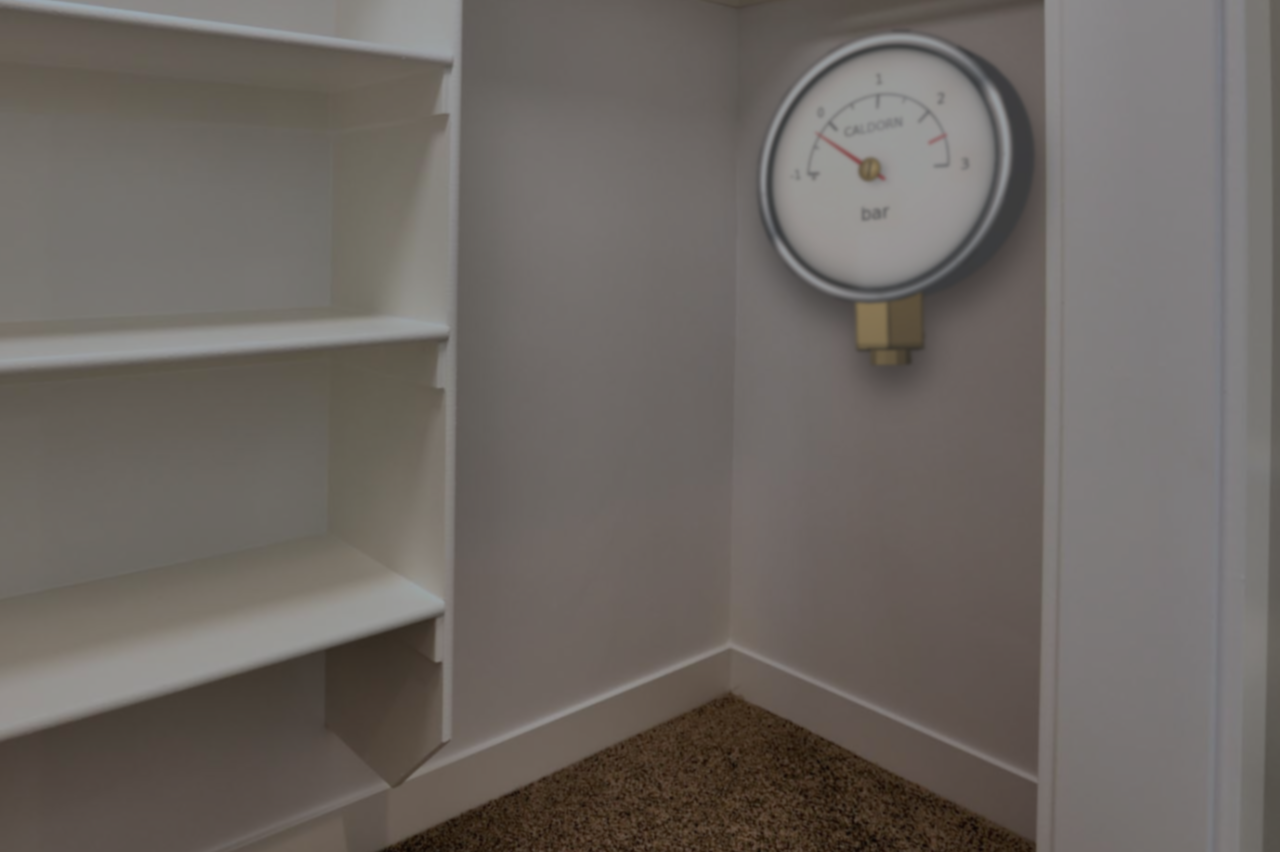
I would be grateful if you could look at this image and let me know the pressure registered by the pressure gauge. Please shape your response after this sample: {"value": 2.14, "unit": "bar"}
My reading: {"value": -0.25, "unit": "bar"}
